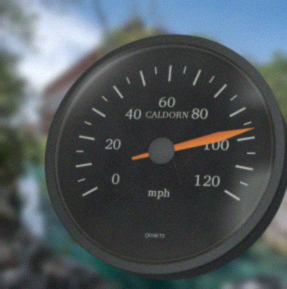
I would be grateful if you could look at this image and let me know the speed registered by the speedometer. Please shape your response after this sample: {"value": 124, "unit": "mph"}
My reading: {"value": 97.5, "unit": "mph"}
